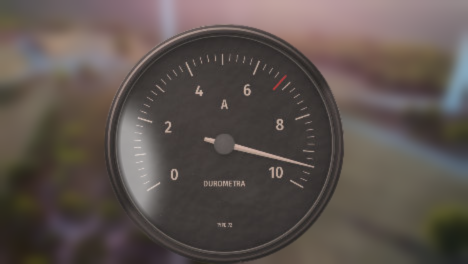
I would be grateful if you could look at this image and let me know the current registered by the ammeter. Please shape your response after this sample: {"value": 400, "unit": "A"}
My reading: {"value": 9.4, "unit": "A"}
